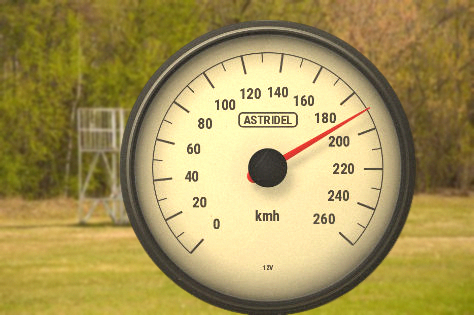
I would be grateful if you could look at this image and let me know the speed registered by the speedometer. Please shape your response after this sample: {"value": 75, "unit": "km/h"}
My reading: {"value": 190, "unit": "km/h"}
